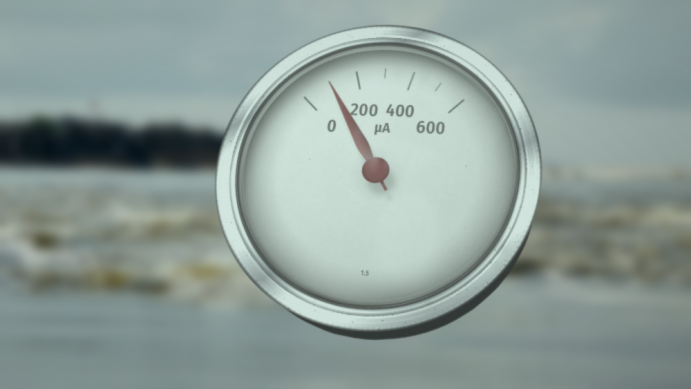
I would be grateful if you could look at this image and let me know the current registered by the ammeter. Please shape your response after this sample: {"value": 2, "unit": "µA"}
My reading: {"value": 100, "unit": "µA"}
